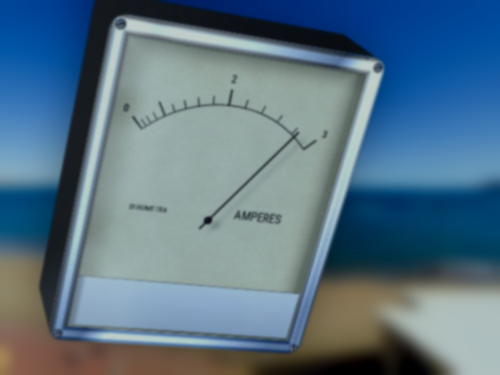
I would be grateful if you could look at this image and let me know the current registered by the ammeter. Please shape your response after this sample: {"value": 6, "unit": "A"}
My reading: {"value": 2.8, "unit": "A"}
